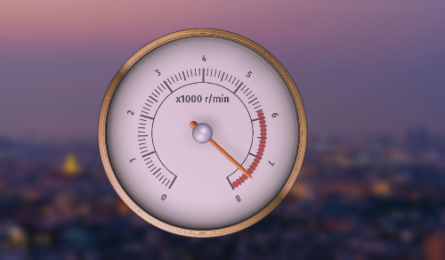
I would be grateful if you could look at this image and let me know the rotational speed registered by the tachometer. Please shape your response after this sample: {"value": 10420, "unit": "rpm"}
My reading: {"value": 7500, "unit": "rpm"}
